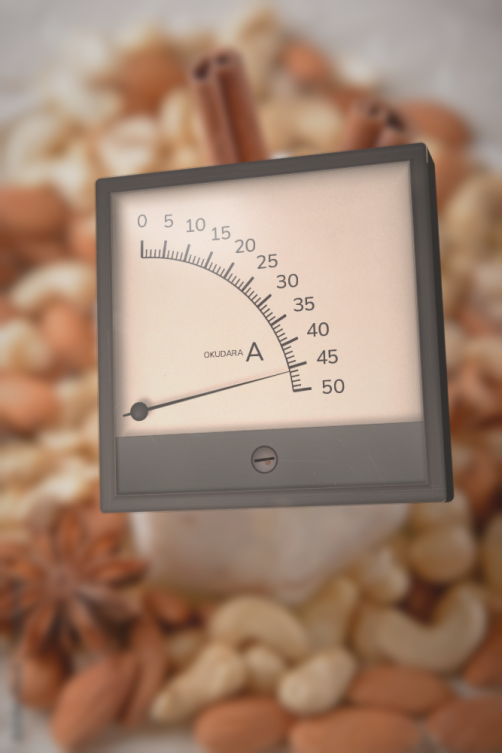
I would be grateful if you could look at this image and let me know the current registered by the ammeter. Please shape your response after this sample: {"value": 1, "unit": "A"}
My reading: {"value": 46, "unit": "A"}
